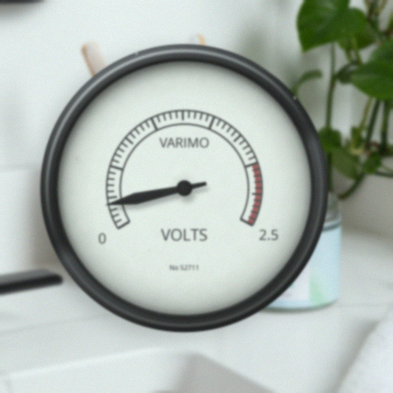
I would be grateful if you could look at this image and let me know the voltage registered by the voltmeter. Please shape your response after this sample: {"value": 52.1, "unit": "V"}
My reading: {"value": 0.2, "unit": "V"}
